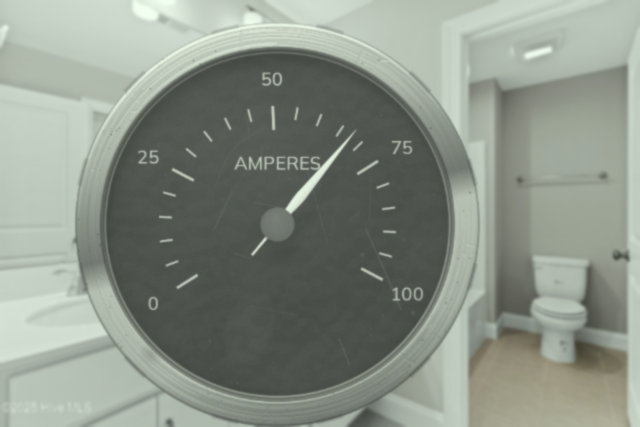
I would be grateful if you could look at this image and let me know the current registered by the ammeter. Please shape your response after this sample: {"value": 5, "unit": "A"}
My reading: {"value": 67.5, "unit": "A"}
